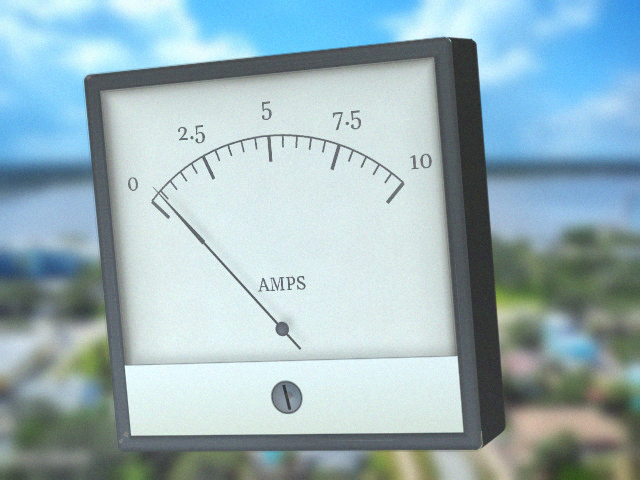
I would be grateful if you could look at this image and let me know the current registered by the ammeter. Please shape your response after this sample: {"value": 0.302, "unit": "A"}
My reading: {"value": 0.5, "unit": "A"}
